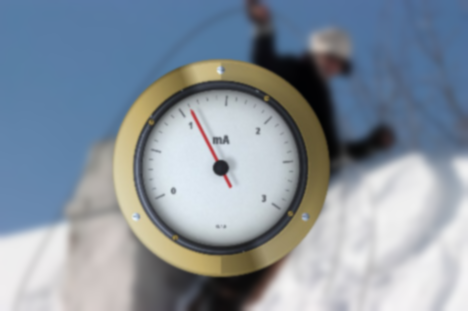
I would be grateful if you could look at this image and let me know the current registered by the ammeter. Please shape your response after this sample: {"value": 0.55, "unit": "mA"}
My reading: {"value": 1.1, "unit": "mA"}
